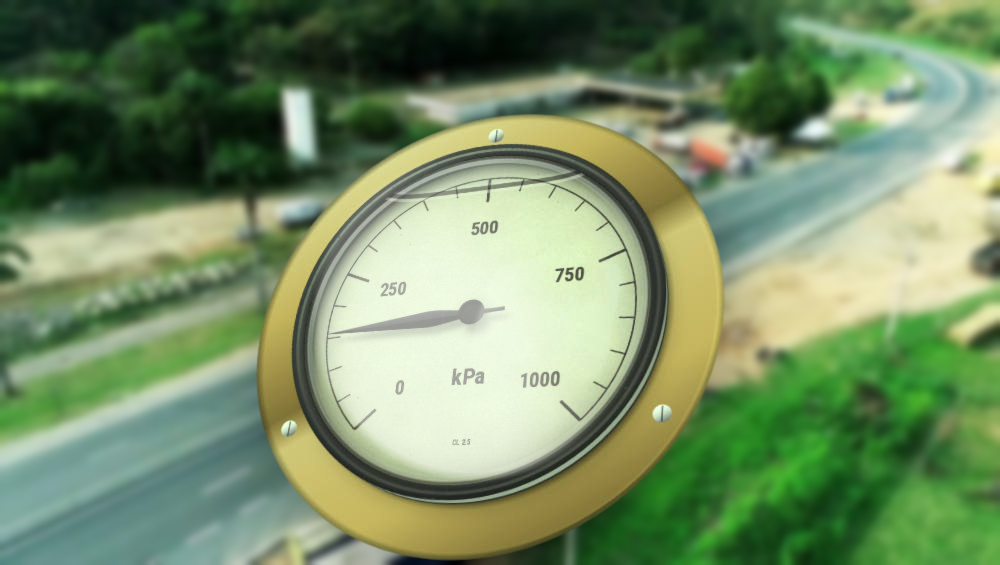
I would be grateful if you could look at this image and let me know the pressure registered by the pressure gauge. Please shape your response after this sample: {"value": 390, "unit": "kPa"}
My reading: {"value": 150, "unit": "kPa"}
